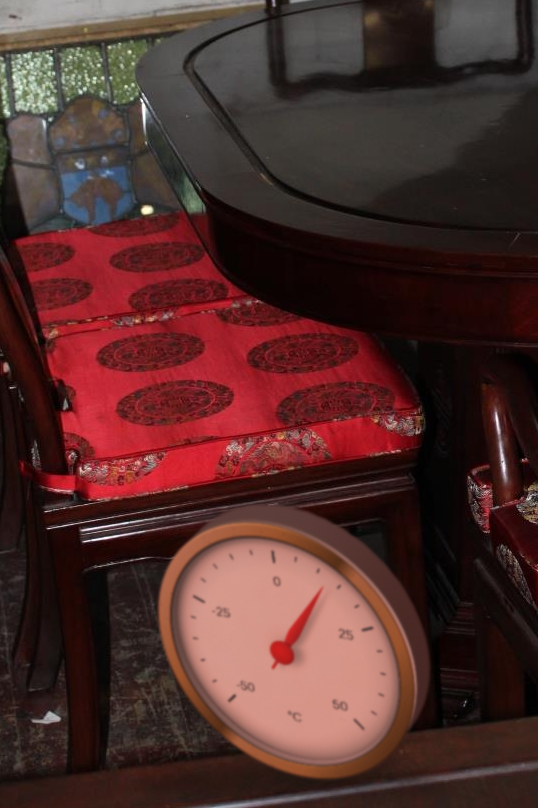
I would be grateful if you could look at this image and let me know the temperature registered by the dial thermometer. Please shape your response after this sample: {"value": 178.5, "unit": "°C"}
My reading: {"value": 12.5, "unit": "°C"}
